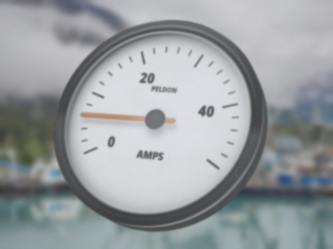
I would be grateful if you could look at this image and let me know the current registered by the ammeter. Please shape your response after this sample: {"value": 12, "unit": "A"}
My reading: {"value": 6, "unit": "A"}
